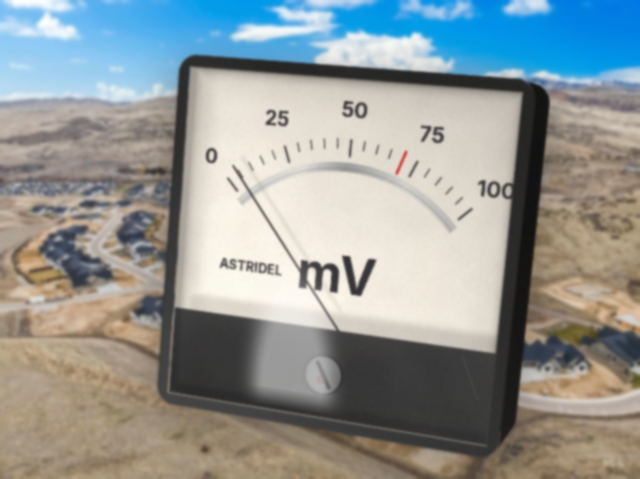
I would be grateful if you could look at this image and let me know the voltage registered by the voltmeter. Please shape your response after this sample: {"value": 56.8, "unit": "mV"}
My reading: {"value": 5, "unit": "mV"}
